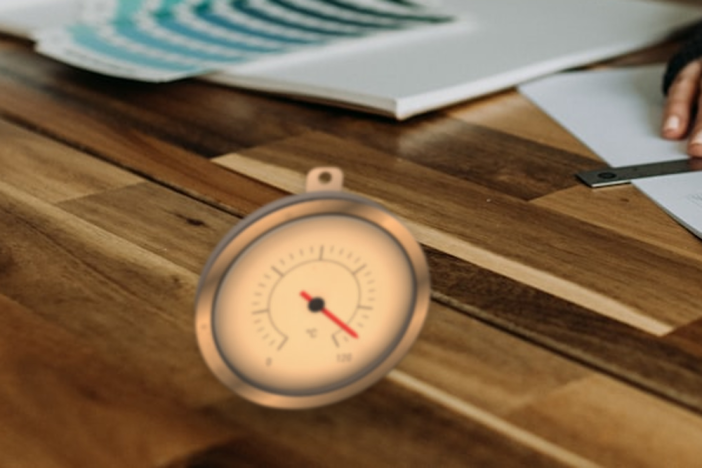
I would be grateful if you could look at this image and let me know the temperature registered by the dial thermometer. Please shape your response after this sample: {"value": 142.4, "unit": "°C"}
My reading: {"value": 112, "unit": "°C"}
